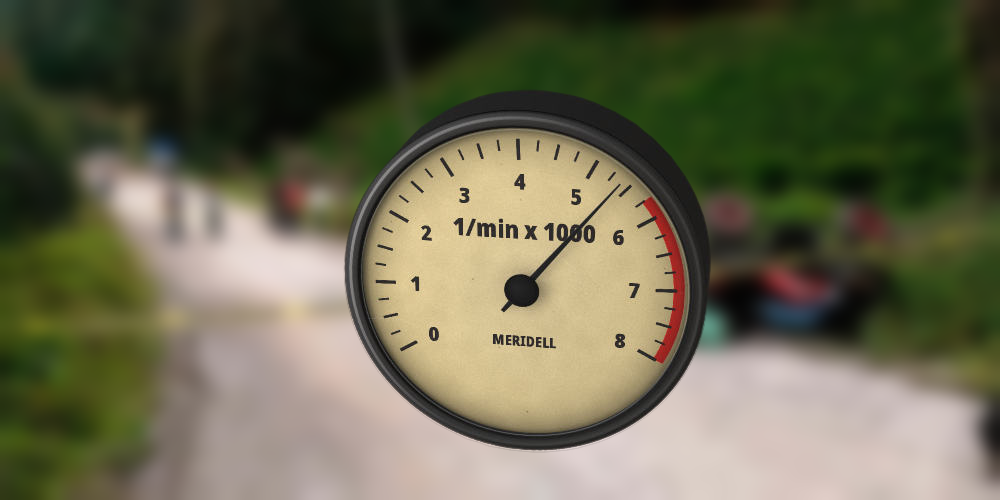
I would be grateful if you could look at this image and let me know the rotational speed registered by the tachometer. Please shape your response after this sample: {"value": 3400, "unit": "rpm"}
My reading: {"value": 5375, "unit": "rpm"}
